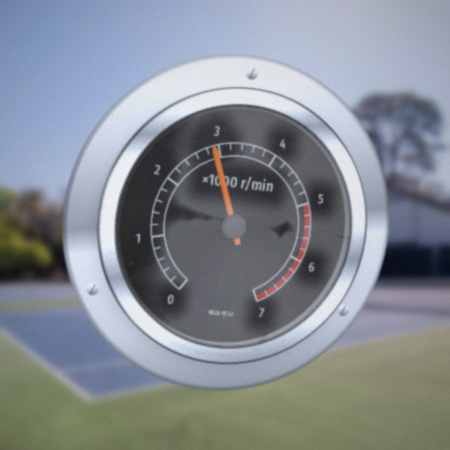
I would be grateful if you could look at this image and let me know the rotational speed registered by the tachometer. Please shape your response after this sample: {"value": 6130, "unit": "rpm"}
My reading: {"value": 2900, "unit": "rpm"}
